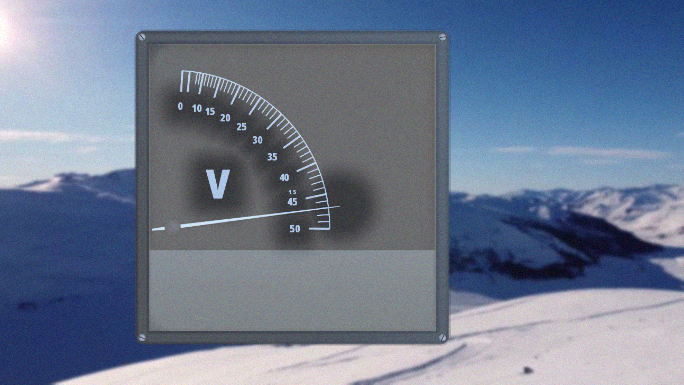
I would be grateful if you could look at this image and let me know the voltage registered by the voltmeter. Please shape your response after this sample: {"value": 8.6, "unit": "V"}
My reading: {"value": 47, "unit": "V"}
